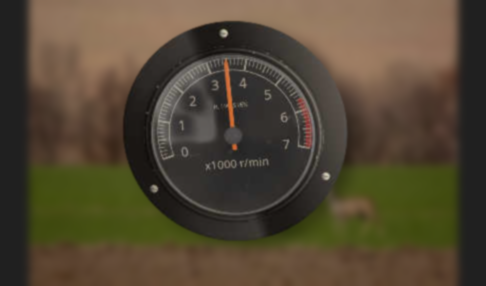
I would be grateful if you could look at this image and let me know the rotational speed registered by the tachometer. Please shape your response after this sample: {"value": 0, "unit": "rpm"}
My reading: {"value": 3500, "unit": "rpm"}
